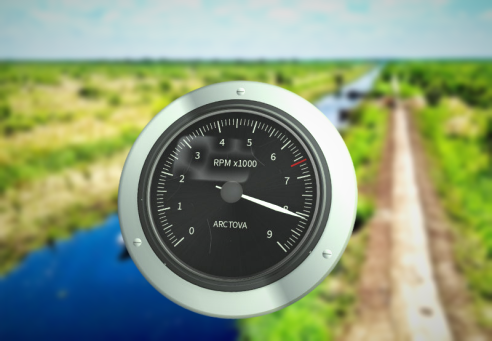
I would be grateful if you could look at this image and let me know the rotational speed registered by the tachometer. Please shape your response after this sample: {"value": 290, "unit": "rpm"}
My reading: {"value": 8100, "unit": "rpm"}
